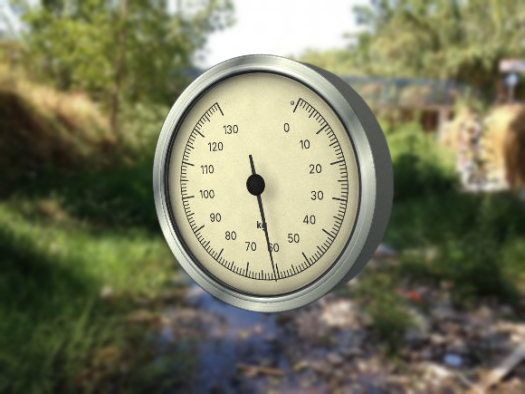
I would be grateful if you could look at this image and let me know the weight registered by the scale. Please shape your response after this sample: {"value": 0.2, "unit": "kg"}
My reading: {"value": 60, "unit": "kg"}
